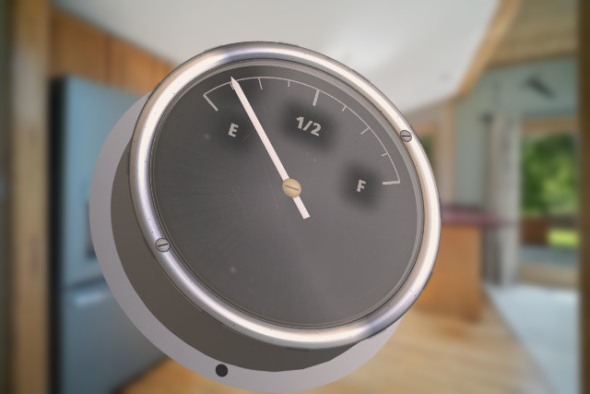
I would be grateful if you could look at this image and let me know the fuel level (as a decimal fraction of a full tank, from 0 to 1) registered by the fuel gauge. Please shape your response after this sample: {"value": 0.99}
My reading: {"value": 0.125}
